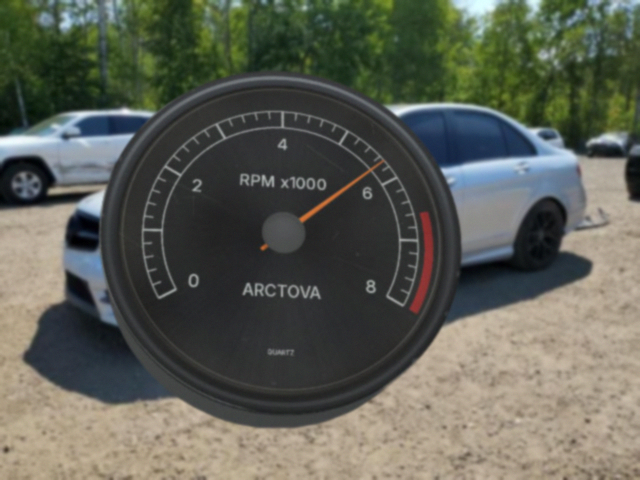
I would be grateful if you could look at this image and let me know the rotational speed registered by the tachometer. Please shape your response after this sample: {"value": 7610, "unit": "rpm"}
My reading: {"value": 5700, "unit": "rpm"}
